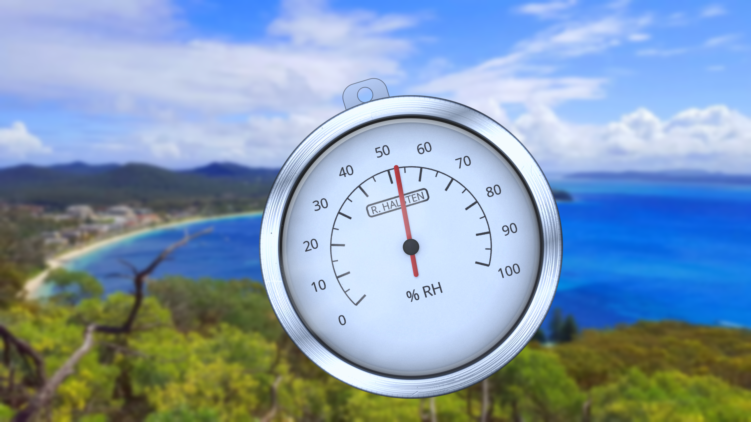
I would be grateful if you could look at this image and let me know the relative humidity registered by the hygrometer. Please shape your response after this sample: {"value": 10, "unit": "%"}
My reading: {"value": 52.5, "unit": "%"}
